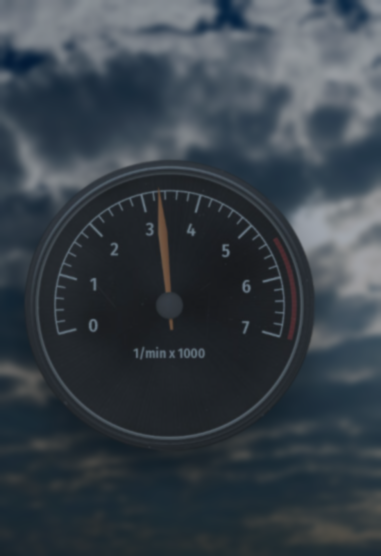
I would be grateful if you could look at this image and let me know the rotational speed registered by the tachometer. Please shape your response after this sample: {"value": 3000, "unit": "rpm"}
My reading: {"value": 3300, "unit": "rpm"}
